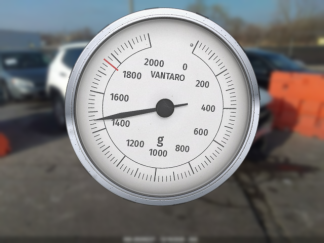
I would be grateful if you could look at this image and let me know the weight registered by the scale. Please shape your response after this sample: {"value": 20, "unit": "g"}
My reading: {"value": 1460, "unit": "g"}
